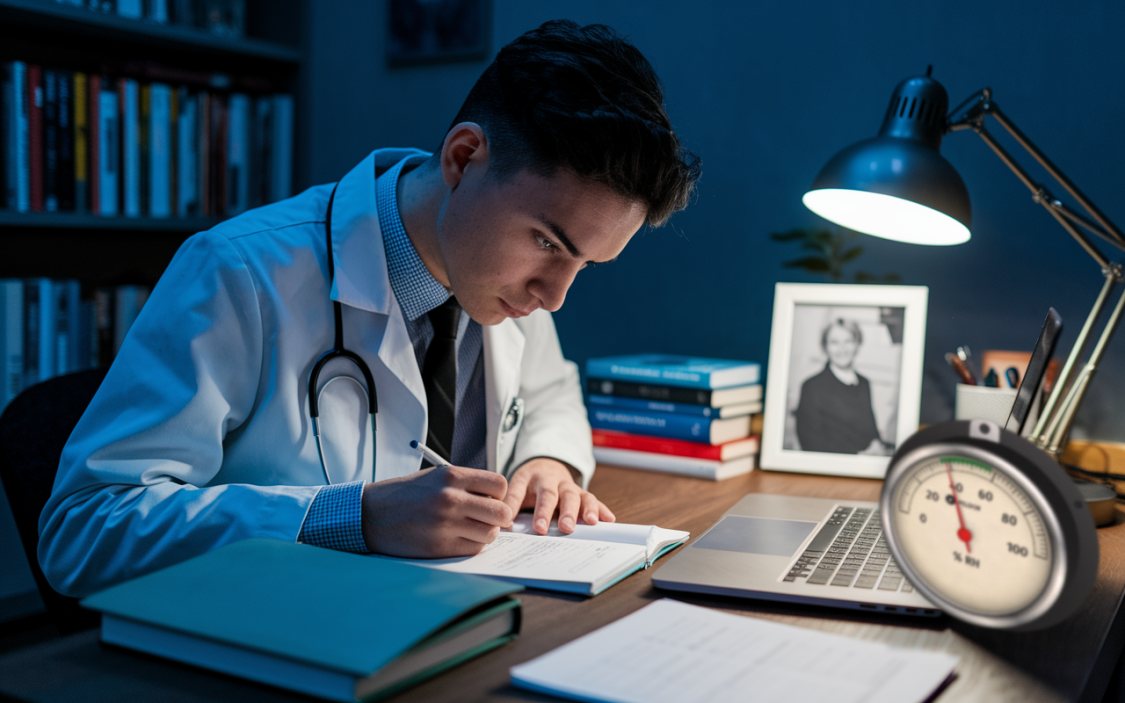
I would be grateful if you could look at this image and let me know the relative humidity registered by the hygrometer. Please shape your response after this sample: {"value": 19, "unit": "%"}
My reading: {"value": 40, "unit": "%"}
